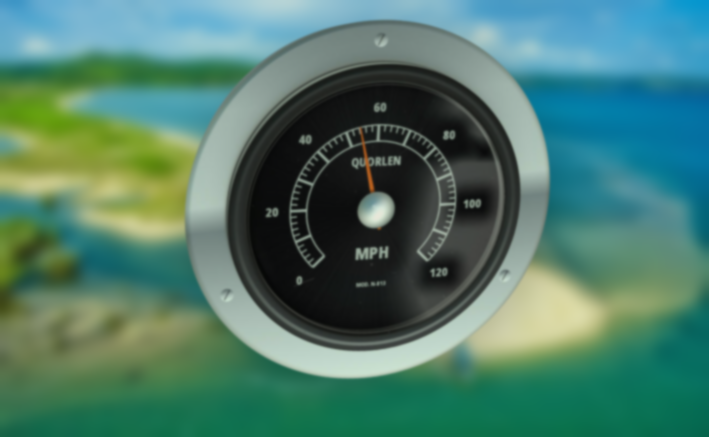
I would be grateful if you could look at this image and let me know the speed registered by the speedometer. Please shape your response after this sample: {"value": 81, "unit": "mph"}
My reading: {"value": 54, "unit": "mph"}
